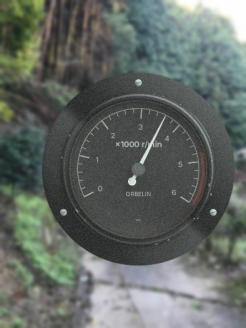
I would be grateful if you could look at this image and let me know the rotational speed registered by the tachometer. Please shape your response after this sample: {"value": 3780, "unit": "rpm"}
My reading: {"value": 3600, "unit": "rpm"}
